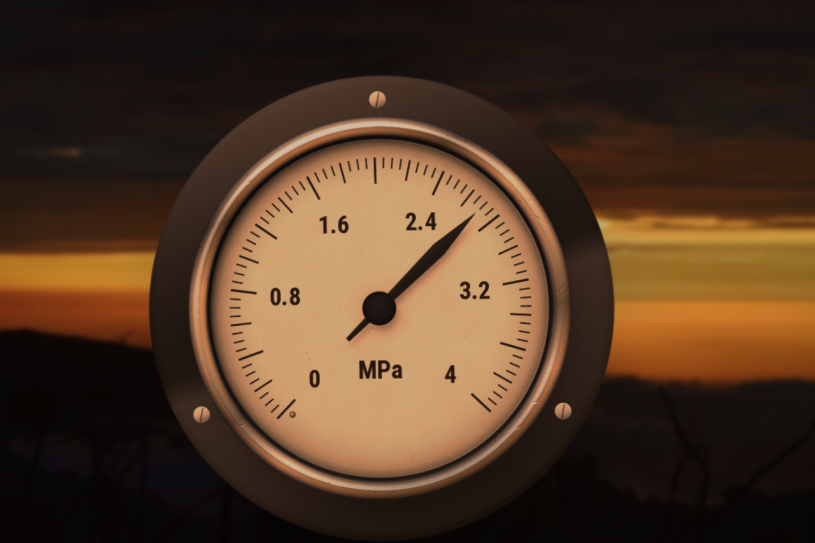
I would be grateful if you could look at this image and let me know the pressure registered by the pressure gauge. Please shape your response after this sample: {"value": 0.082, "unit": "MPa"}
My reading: {"value": 2.7, "unit": "MPa"}
